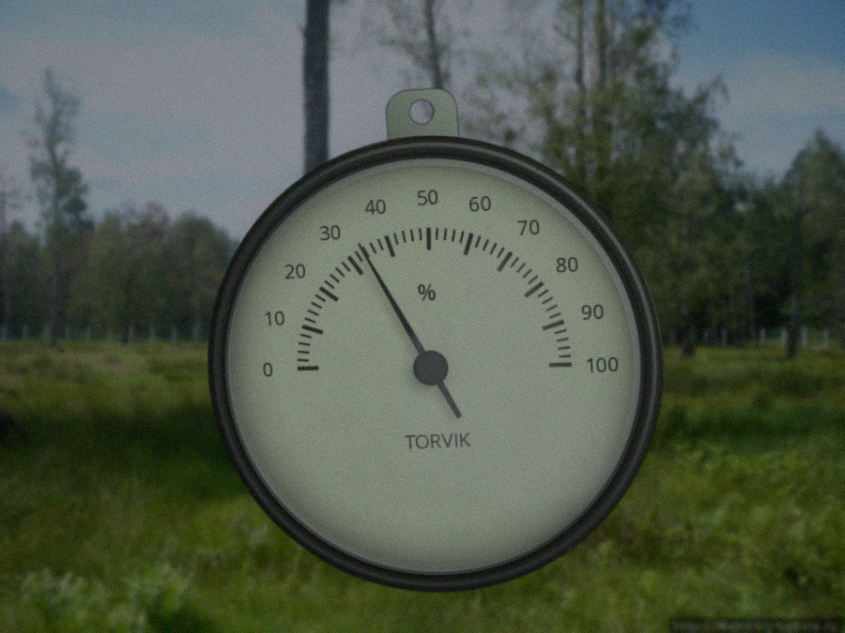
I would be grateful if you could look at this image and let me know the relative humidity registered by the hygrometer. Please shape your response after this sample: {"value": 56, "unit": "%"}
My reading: {"value": 34, "unit": "%"}
